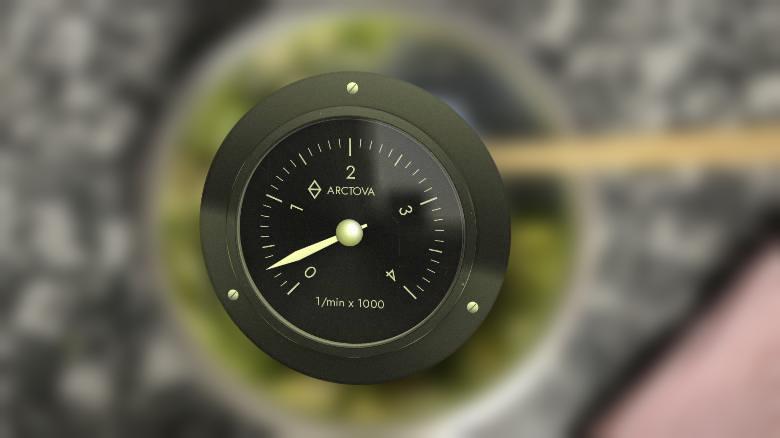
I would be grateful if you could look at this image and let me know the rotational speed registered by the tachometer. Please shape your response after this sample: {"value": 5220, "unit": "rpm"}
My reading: {"value": 300, "unit": "rpm"}
